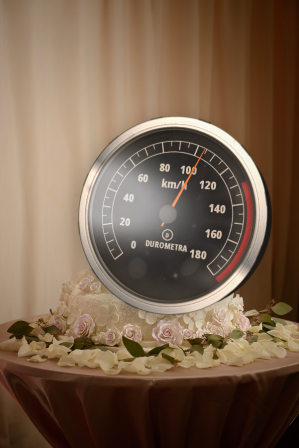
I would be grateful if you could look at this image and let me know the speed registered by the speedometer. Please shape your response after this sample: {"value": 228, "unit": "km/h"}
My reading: {"value": 105, "unit": "km/h"}
